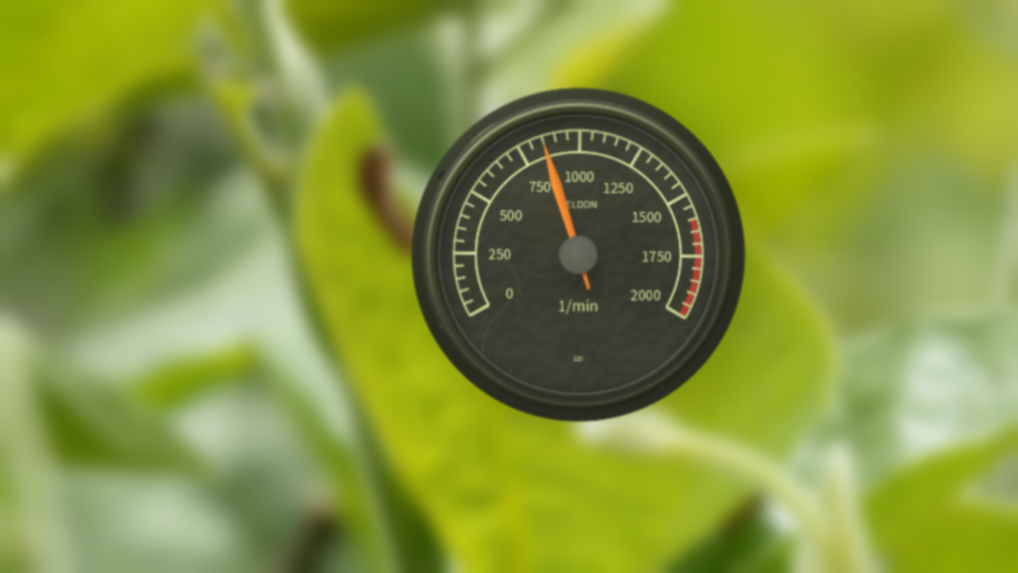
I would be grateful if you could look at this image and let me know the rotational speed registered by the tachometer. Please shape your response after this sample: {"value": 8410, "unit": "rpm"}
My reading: {"value": 850, "unit": "rpm"}
